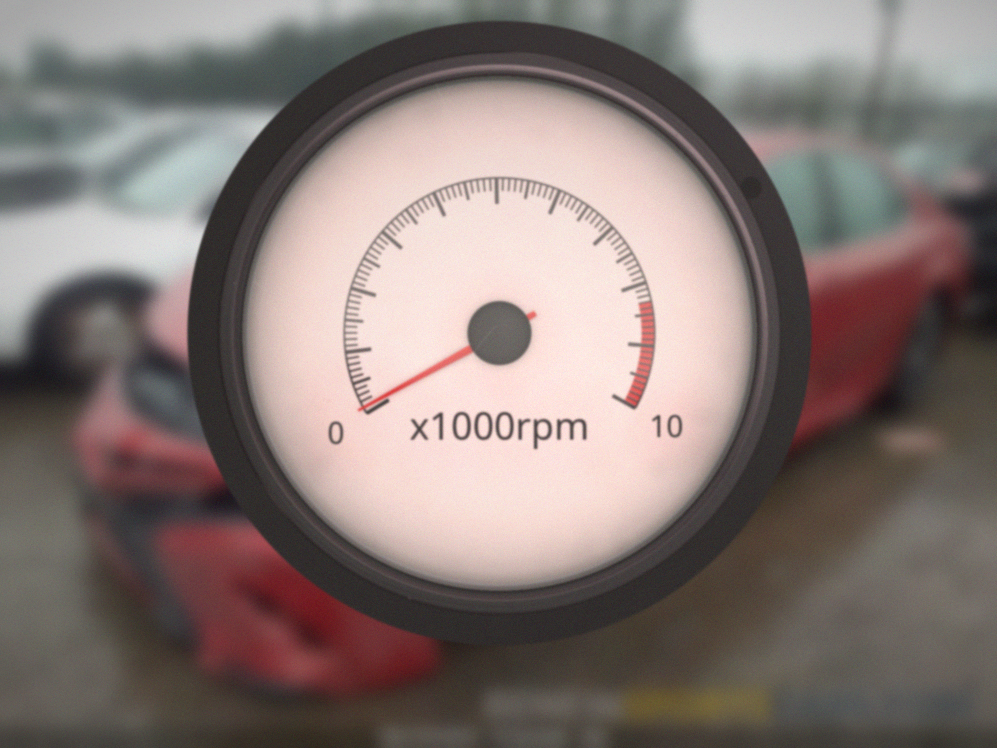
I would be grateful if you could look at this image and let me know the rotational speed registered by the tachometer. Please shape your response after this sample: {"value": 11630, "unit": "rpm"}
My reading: {"value": 100, "unit": "rpm"}
